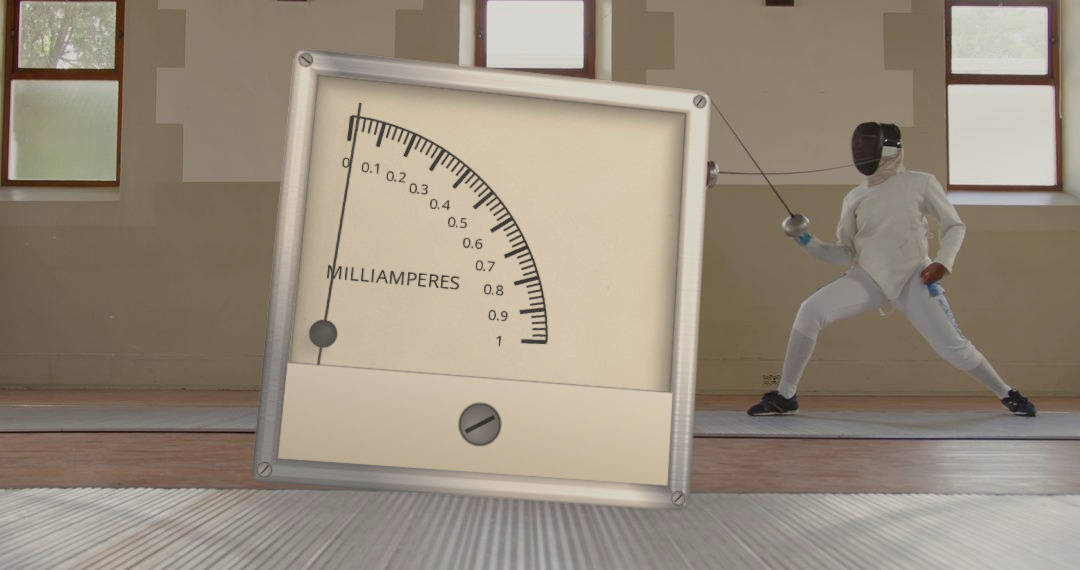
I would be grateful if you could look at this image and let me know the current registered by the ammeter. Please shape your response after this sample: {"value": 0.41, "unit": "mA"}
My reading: {"value": 0.02, "unit": "mA"}
